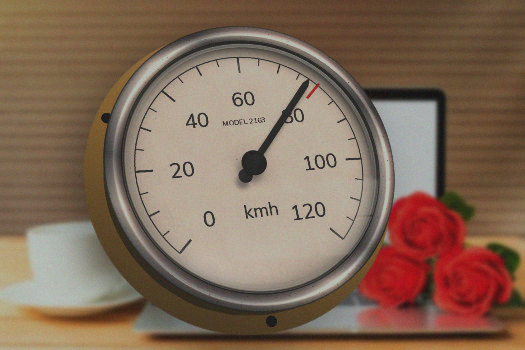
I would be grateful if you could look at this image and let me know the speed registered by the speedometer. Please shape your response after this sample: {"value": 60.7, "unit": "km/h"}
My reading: {"value": 77.5, "unit": "km/h"}
